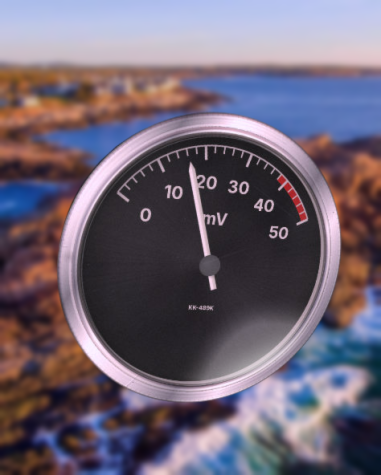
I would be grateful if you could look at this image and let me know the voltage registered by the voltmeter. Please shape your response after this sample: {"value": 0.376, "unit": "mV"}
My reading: {"value": 16, "unit": "mV"}
